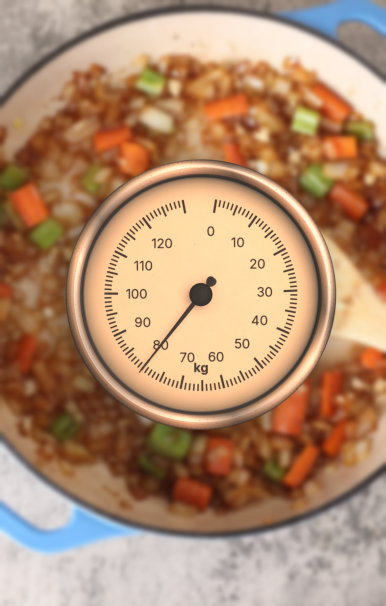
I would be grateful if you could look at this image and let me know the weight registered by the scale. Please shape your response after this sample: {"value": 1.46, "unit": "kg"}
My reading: {"value": 80, "unit": "kg"}
